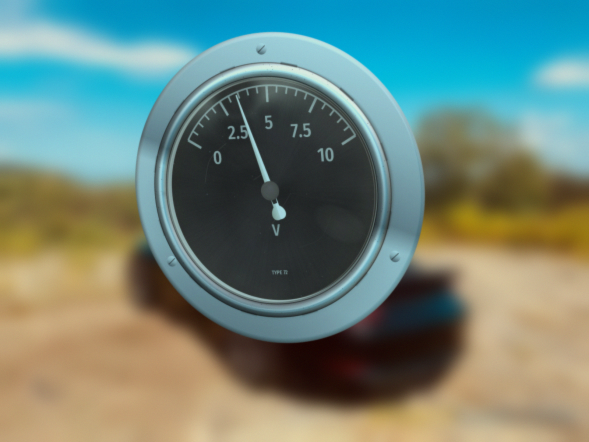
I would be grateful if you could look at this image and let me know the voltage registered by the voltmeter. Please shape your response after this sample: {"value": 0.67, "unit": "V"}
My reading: {"value": 3.5, "unit": "V"}
